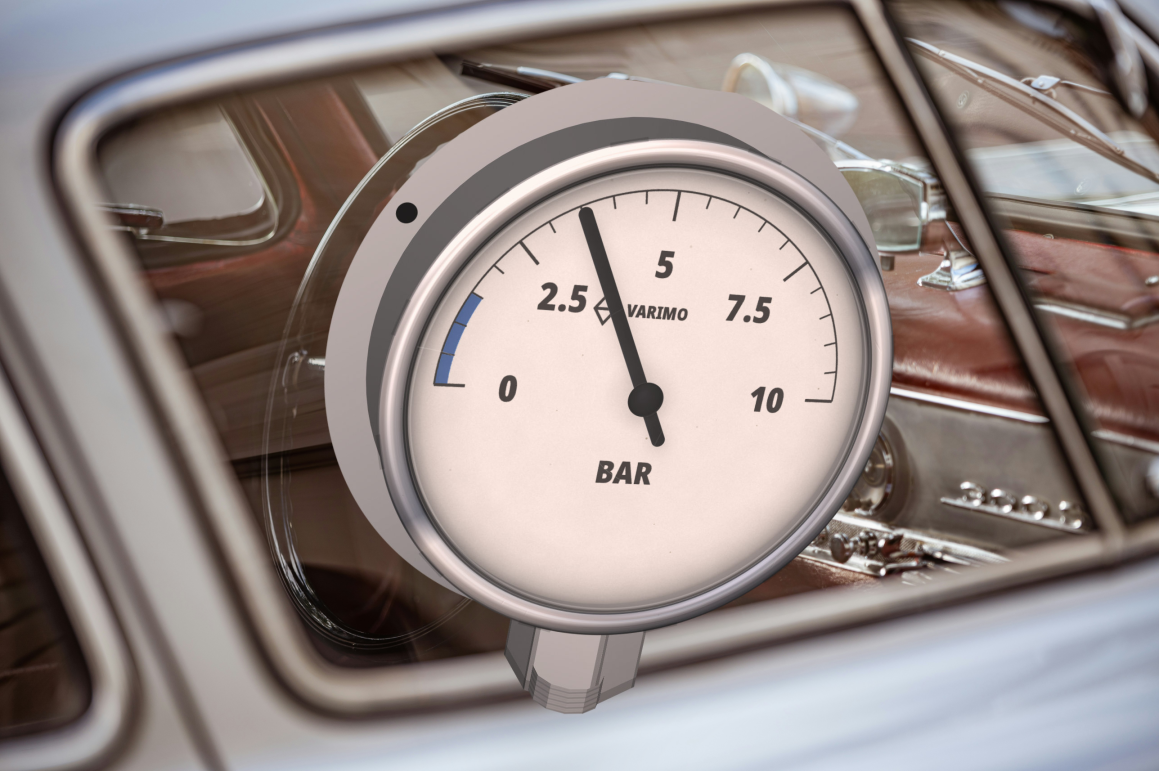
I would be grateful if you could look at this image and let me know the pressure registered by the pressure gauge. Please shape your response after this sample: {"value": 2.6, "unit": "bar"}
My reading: {"value": 3.5, "unit": "bar"}
